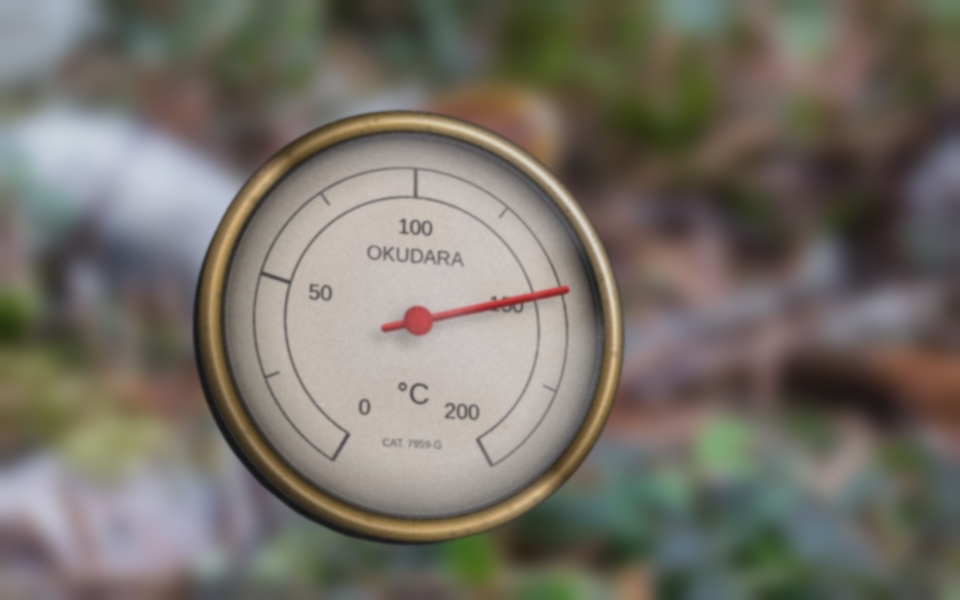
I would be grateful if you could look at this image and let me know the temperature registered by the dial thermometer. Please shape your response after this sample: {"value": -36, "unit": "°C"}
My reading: {"value": 150, "unit": "°C"}
